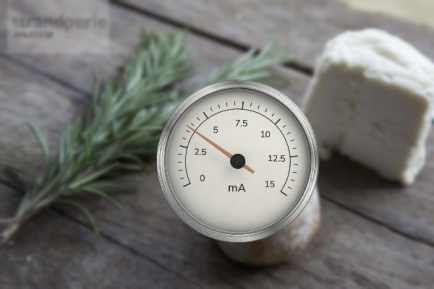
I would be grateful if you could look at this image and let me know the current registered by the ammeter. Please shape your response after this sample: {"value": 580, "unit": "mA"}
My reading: {"value": 3.75, "unit": "mA"}
